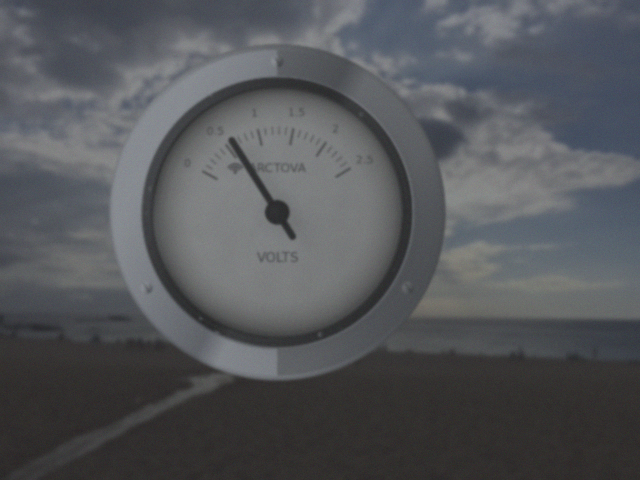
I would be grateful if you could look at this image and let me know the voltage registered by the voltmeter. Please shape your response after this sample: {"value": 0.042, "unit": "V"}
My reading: {"value": 0.6, "unit": "V"}
